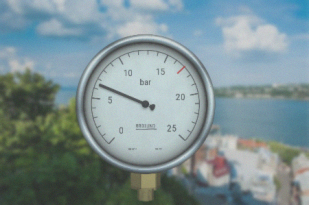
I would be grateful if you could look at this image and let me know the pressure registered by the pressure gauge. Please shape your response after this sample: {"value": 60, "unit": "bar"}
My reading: {"value": 6.5, "unit": "bar"}
